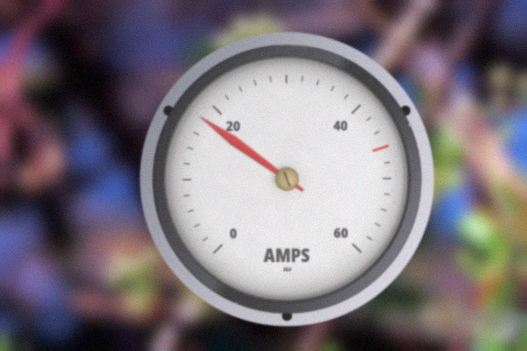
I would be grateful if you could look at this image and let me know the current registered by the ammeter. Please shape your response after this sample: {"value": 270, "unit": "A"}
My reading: {"value": 18, "unit": "A"}
